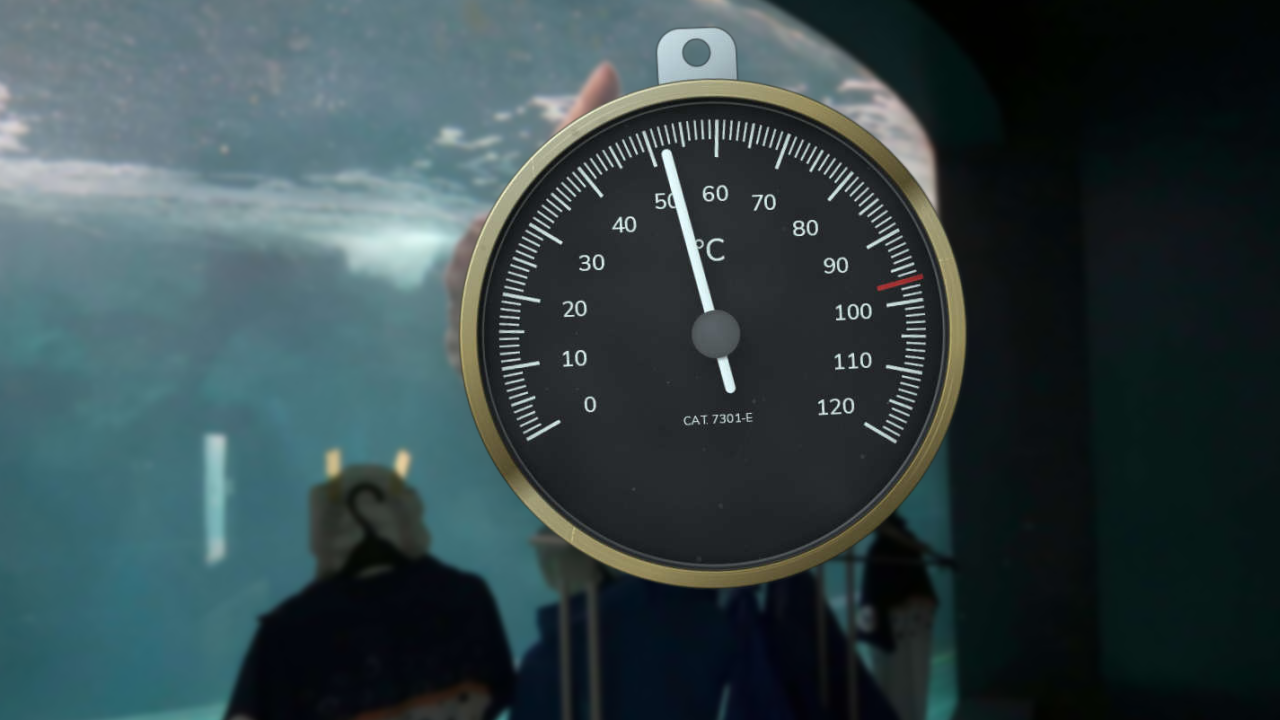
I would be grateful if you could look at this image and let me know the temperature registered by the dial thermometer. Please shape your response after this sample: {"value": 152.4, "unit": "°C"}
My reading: {"value": 52, "unit": "°C"}
